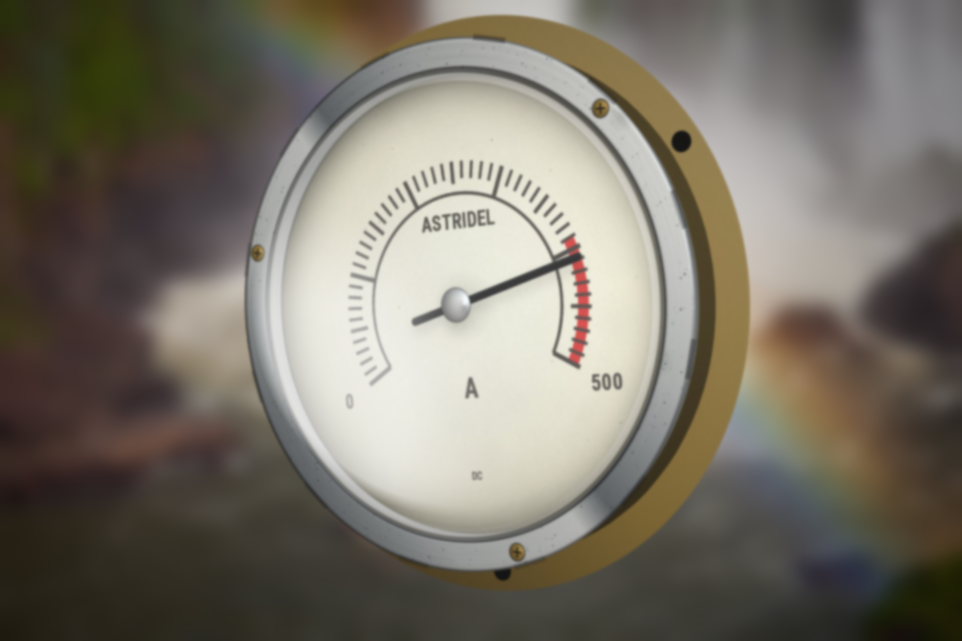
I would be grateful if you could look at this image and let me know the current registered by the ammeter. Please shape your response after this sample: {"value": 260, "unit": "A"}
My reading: {"value": 410, "unit": "A"}
